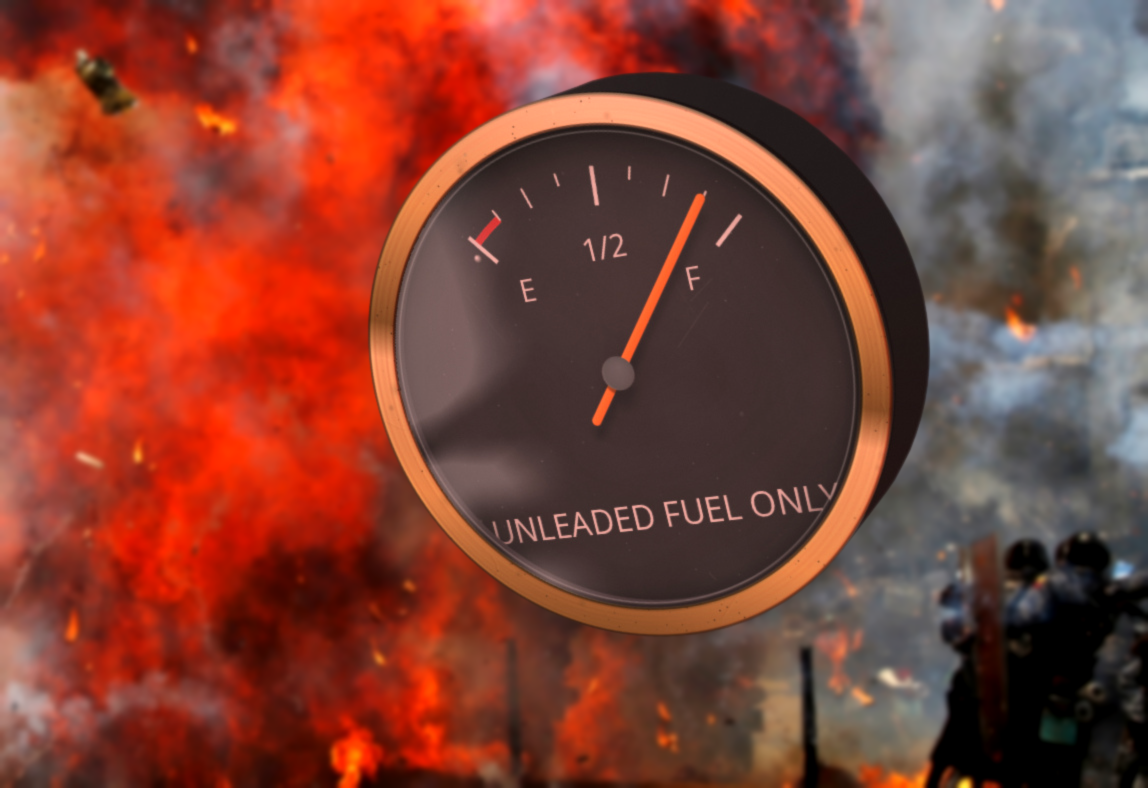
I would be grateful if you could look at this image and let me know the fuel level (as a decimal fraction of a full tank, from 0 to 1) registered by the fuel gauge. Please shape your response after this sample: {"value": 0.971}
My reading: {"value": 0.875}
